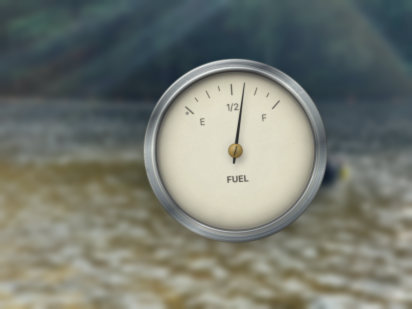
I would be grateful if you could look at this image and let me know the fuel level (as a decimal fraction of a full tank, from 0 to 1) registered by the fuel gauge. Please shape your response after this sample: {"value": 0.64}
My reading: {"value": 0.625}
